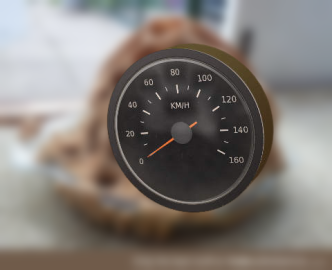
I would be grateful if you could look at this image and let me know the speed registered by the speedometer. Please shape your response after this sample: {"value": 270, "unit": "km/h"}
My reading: {"value": 0, "unit": "km/h"}
